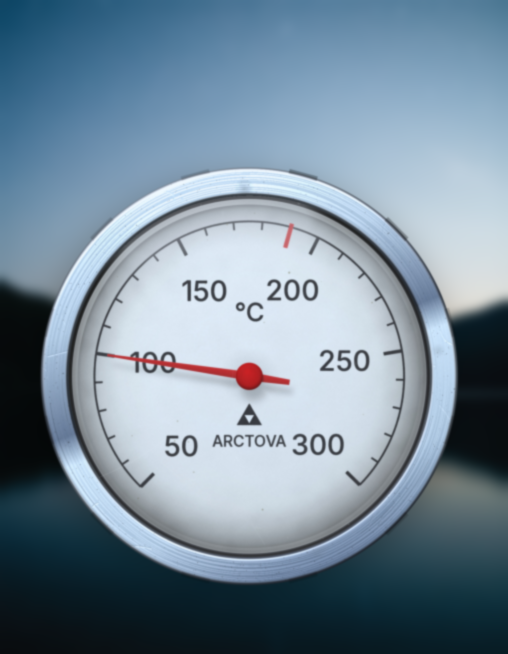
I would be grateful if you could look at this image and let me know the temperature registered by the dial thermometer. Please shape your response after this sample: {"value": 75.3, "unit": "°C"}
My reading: {"value": 100, "unit": "°C"}
